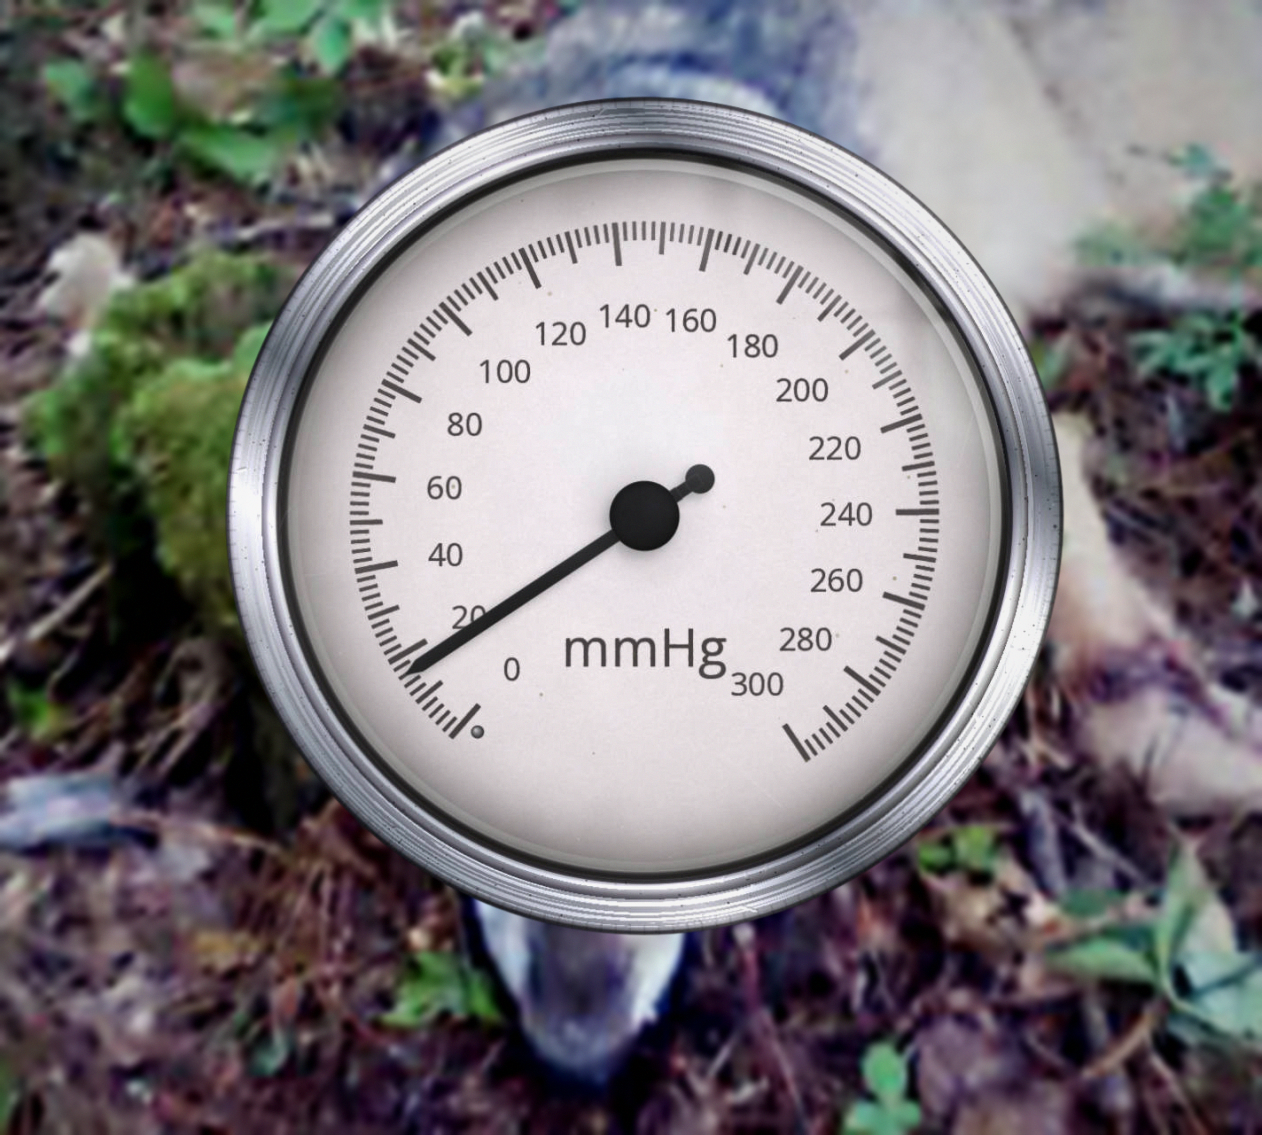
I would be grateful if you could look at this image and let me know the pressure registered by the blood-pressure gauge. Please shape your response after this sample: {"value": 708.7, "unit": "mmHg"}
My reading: {"value": 16, "unit": "mmHg"}
